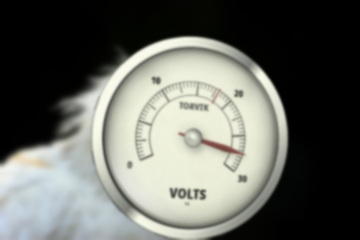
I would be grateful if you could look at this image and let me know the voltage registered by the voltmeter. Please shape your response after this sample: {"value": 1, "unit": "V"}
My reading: {"value": 27.5, "unit": "V"}
